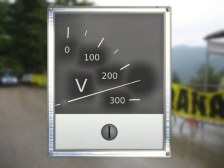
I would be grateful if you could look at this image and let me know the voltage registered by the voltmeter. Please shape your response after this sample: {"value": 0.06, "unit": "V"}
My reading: {"value": 250, "unit": "V"}
